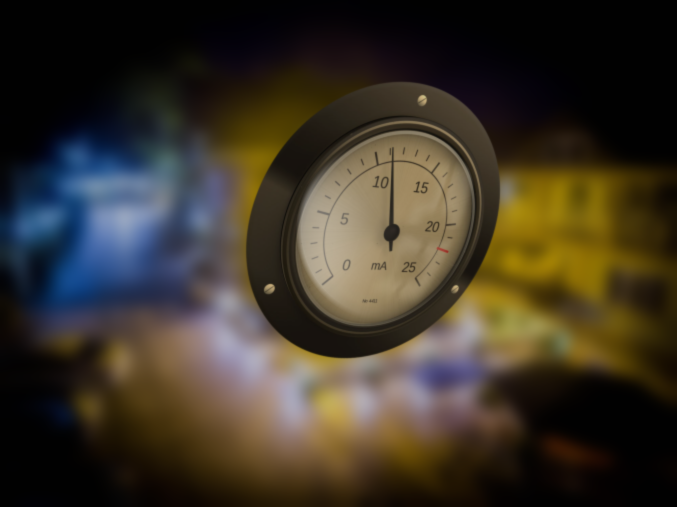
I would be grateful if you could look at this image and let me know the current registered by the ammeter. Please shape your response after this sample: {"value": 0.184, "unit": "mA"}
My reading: {"value": 11, "unit": "mA"}
